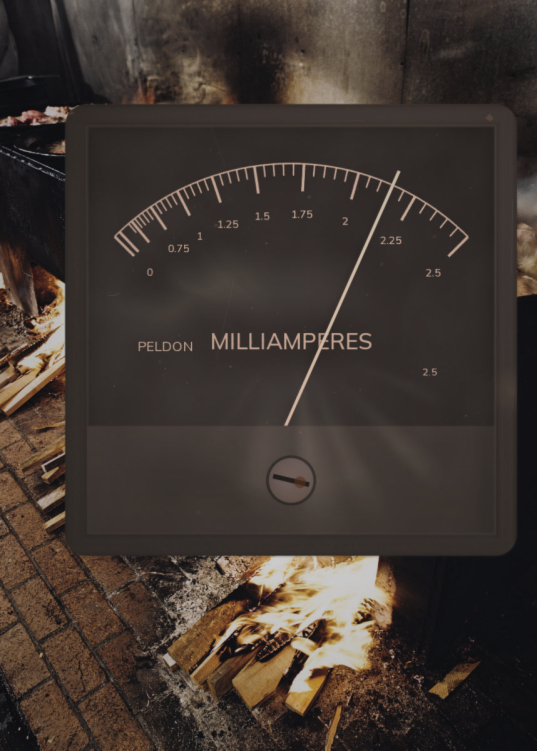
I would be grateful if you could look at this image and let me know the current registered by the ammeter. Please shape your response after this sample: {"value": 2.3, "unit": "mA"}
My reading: {"value": 2.15, "unit": "mA"}
